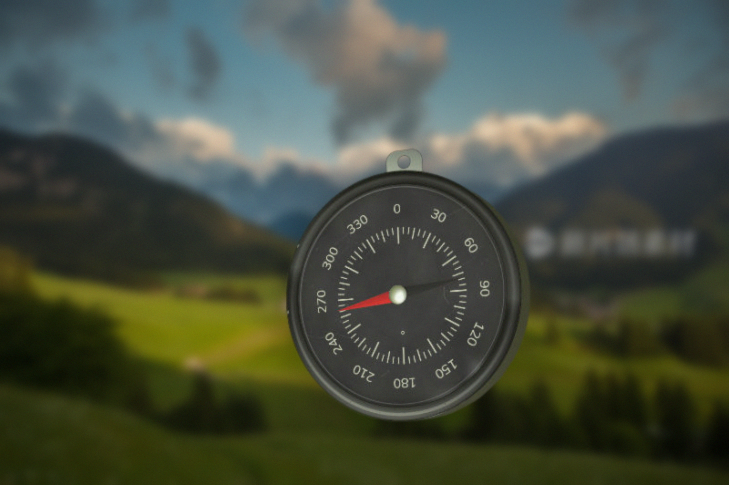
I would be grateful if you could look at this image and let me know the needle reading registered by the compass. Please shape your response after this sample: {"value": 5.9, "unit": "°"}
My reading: {"value": 260, "unit": "°"}
